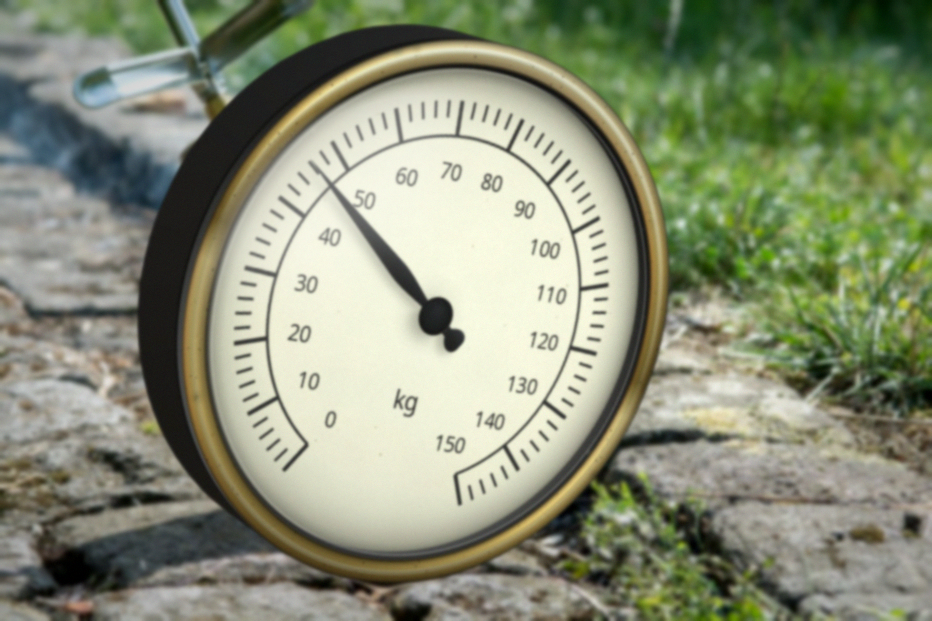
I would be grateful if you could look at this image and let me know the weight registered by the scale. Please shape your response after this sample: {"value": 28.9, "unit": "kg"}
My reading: {"value": 46, "unit": "kg"}
